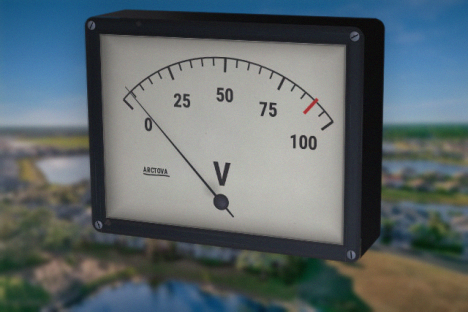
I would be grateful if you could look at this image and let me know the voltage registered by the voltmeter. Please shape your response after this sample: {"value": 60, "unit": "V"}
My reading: {"value": 5, "unit": "V"}
